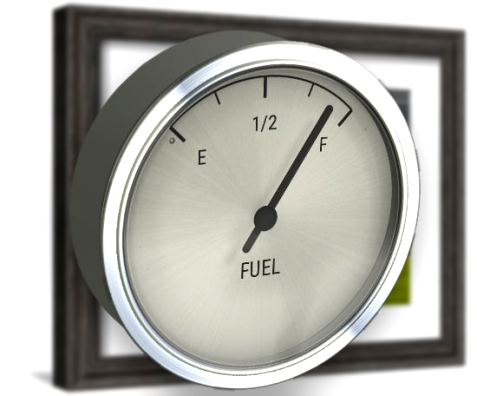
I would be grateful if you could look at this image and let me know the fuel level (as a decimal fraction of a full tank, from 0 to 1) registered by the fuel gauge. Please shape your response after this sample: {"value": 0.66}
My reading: {"value": 0.875}
